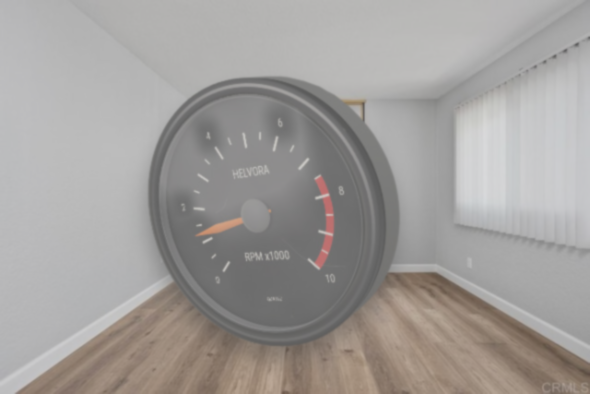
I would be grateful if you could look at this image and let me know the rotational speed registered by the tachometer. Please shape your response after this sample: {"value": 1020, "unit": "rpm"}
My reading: {"value": 1250, "unit": "rpm"}
